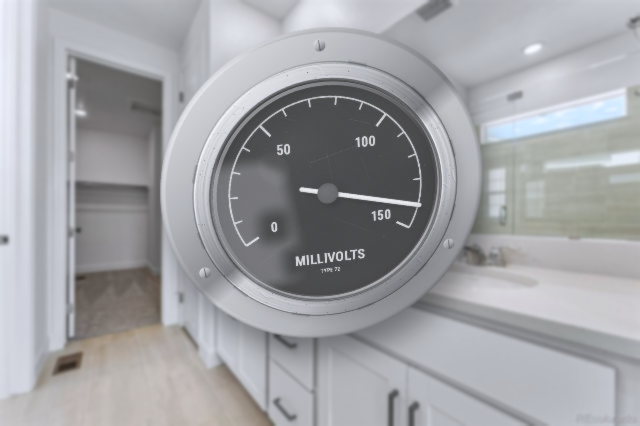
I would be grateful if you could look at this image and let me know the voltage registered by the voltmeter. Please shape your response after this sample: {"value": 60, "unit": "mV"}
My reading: {"value": 140, "unit": "mV"}
